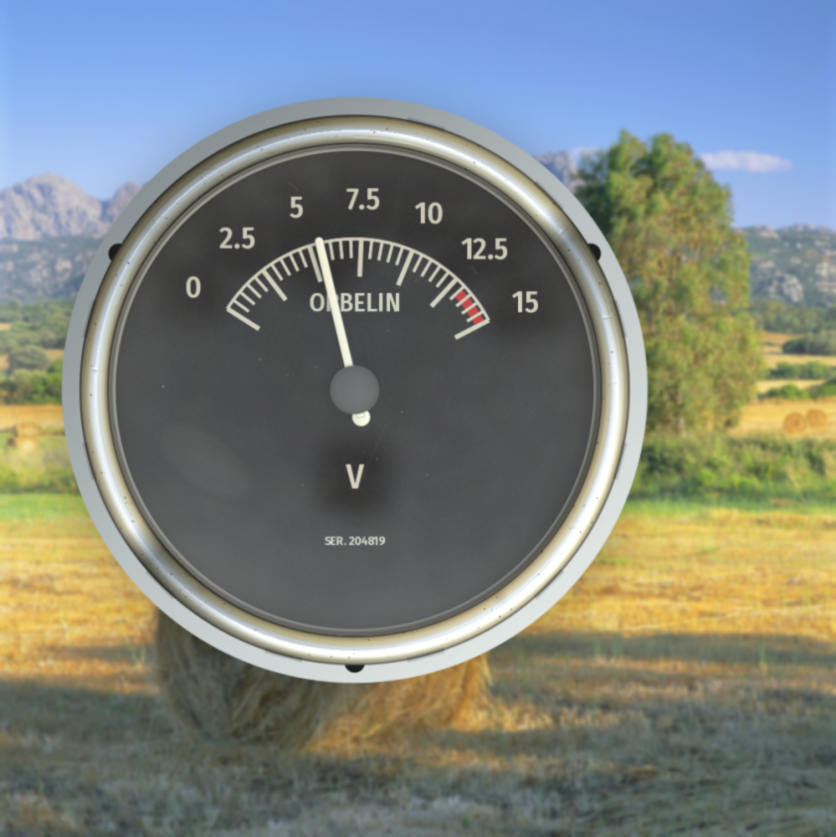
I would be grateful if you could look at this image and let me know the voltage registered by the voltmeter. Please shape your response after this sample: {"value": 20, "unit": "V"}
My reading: {"value": 5.5, "unit": "V"}
